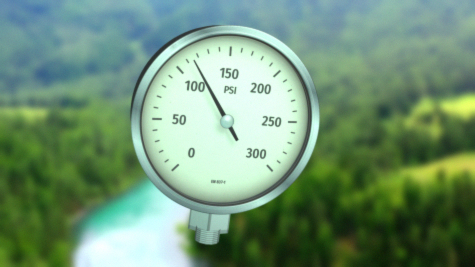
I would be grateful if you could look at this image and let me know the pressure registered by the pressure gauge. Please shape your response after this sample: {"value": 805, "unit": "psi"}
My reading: {"value": 115, "unit": "psi"}
